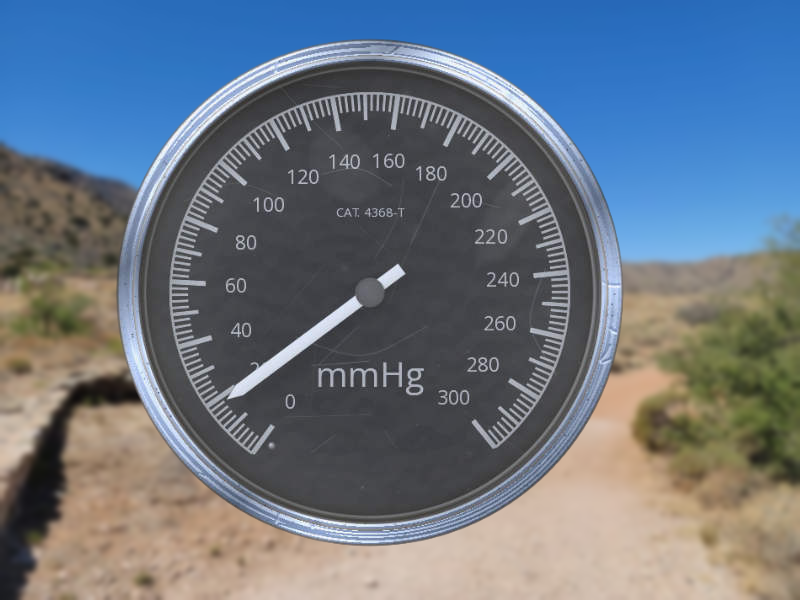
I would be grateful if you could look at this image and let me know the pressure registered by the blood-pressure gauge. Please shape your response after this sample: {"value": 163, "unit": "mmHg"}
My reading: {"value": 18, "unit": "mmHg"}
